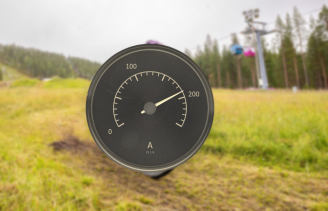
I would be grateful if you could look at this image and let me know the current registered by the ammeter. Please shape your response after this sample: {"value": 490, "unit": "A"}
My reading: {"value": 190, "unit": "A"}
